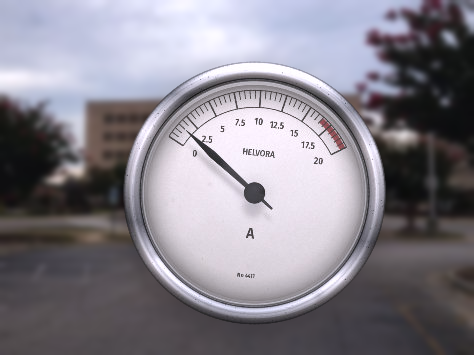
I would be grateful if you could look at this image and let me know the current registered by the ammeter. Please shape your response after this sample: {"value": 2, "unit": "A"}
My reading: {"value": 1.5, "unit": "A"}
